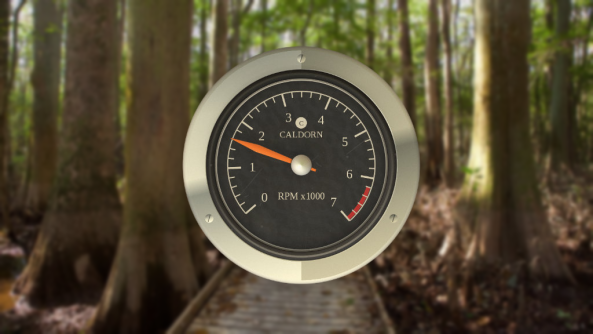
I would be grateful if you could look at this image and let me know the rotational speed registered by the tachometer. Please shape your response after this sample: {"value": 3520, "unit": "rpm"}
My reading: {"value": 1600, "unit": "rpm"}
